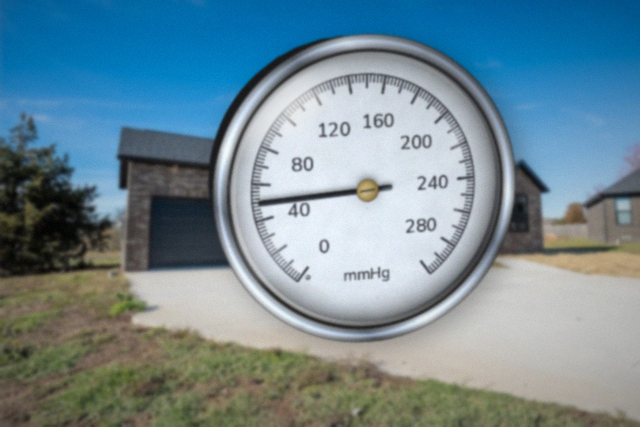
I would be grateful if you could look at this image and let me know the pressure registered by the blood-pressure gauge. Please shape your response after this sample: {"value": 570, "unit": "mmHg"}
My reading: {"value": 50, "unit": "mmHg"}
